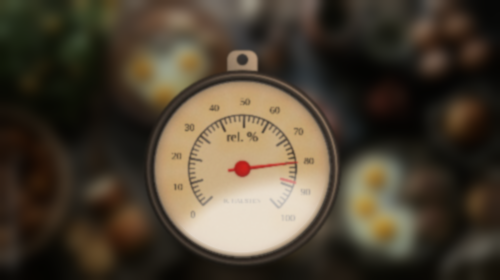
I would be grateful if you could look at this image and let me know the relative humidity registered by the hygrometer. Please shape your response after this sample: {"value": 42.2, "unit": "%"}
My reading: {"value": 80, "unit": "%"}
